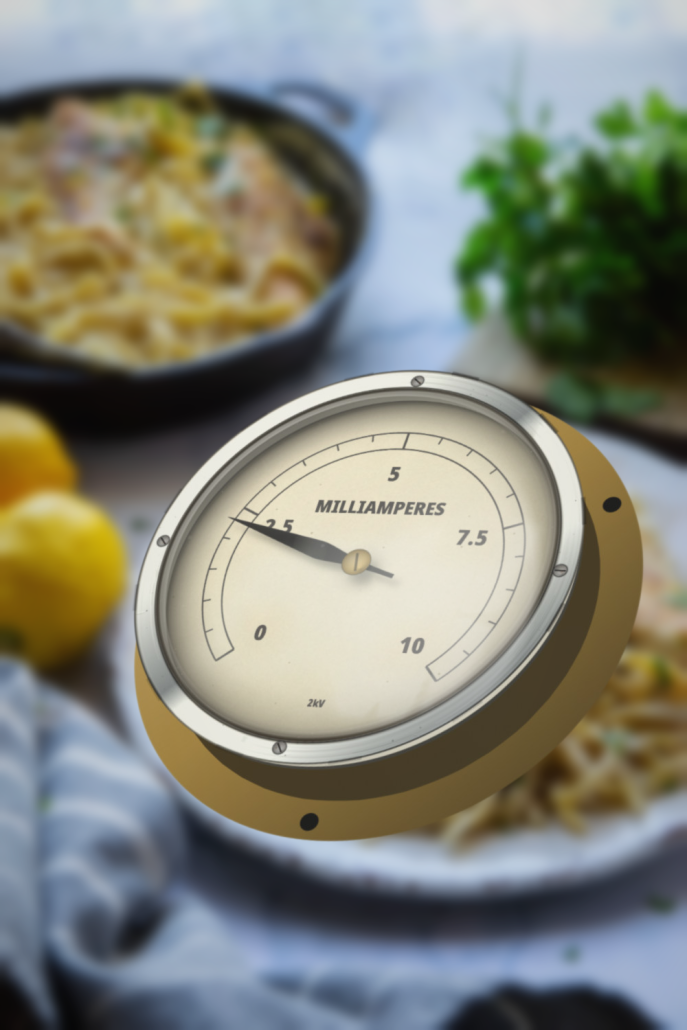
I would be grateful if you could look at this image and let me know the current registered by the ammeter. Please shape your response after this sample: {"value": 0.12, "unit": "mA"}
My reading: {"value": 2.25, "unit": "mA"}
